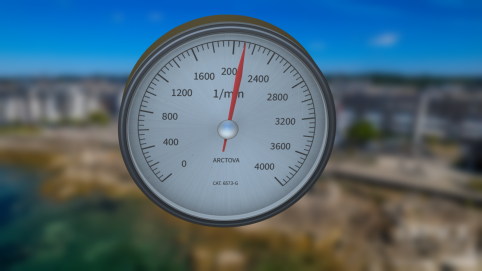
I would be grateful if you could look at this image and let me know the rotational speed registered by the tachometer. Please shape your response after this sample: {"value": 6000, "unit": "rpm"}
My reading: {"value": 2100, "unit": "rpm"}
